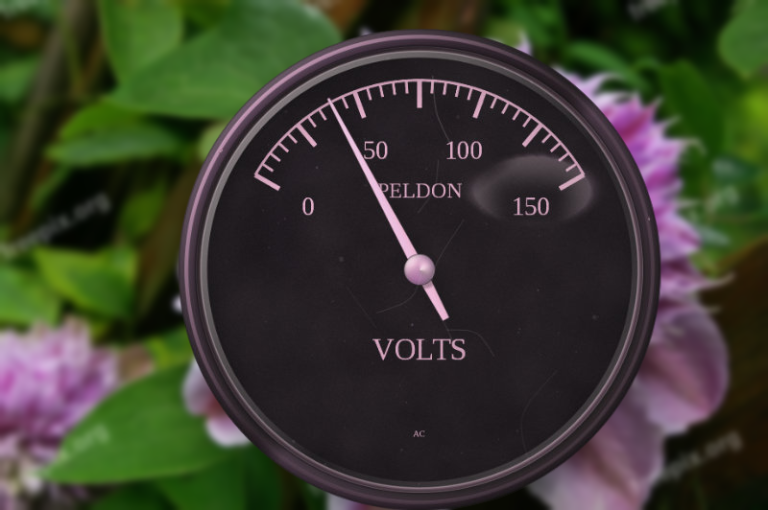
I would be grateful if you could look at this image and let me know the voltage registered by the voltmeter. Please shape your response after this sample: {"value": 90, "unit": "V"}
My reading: {"value": 40, "unit": "V"}
